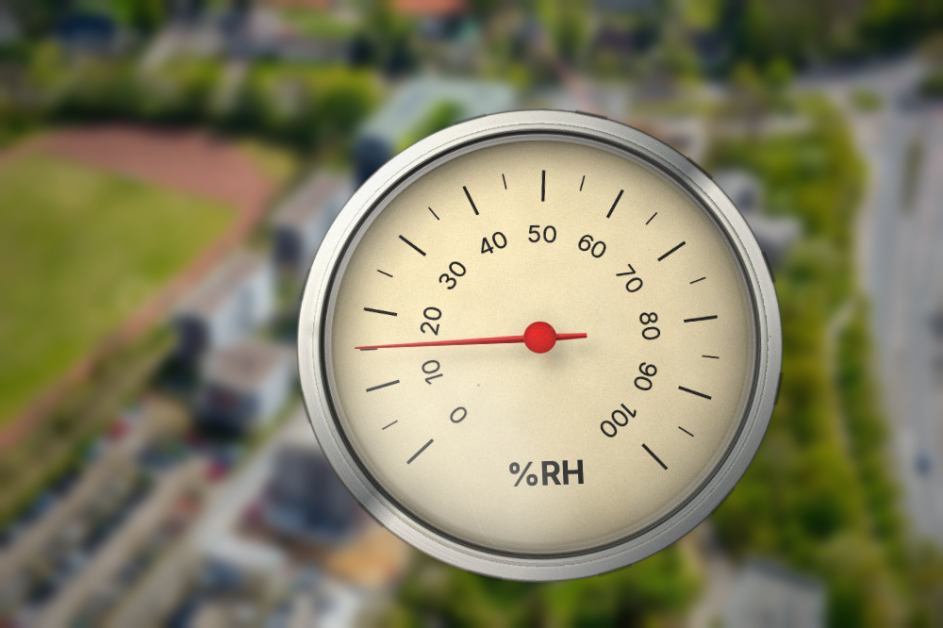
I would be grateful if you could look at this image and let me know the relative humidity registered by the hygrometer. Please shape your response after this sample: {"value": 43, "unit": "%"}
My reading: {"value": 15, "unit": "%"}
